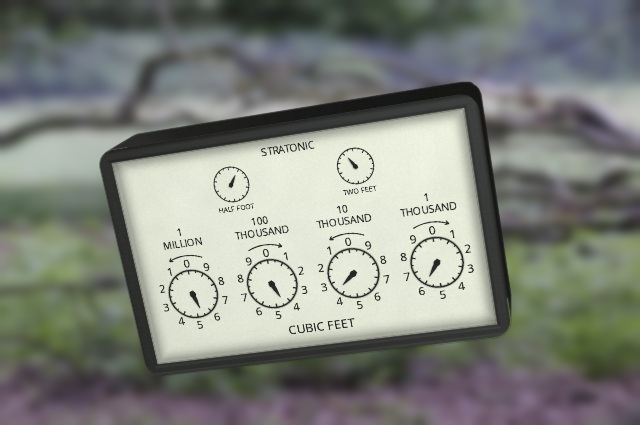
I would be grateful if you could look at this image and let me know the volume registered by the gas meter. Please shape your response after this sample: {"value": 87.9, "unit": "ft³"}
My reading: {"value": 543600, "unit": "ft³"}
